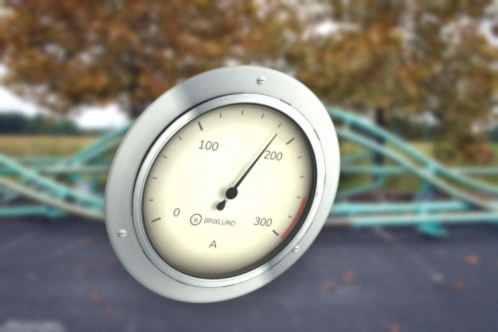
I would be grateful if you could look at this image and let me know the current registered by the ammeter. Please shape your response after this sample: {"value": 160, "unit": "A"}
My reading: {"value": 180, "unit": "A"}
